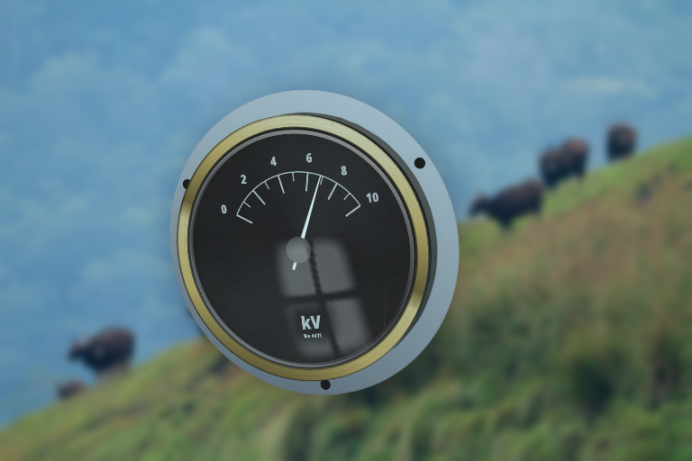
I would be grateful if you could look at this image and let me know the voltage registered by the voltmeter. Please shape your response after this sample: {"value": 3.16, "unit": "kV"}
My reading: {"value": 7, "unit": "kV"}
